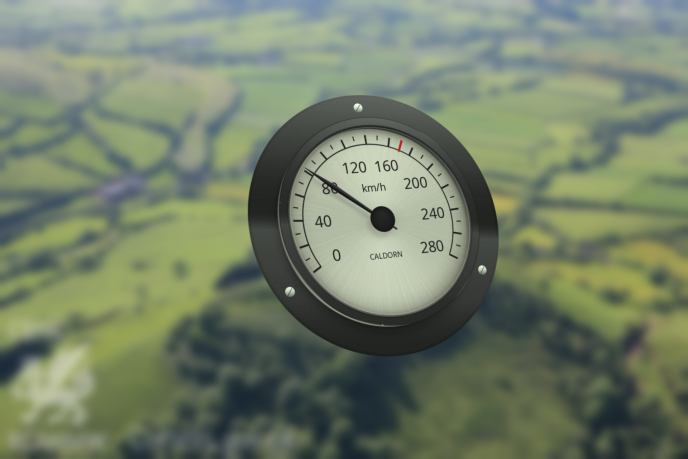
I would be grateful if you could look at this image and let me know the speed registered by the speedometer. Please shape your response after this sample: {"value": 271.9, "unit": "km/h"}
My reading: {"value": 80, "unit": "km/h"}
